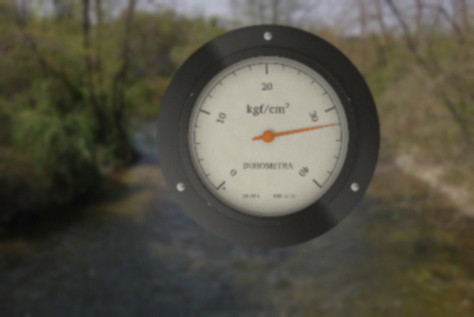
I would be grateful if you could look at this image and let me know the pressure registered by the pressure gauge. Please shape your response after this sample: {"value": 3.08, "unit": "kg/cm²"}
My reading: {"value": 32, "unit": "kg/cm²"}
